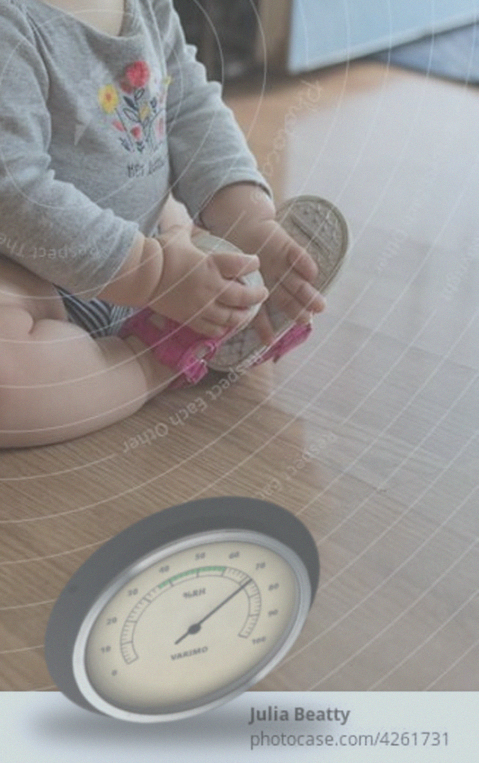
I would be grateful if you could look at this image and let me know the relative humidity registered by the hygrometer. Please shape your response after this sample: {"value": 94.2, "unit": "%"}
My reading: {"value": 70, "unit": "%"}
